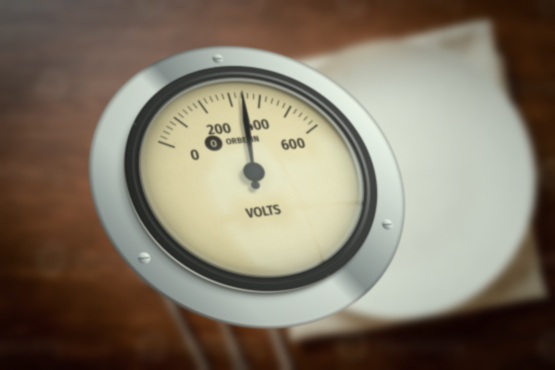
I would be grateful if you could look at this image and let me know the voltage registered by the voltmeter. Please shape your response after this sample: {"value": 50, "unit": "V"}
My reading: {"value": 340, "unit": "V"}
